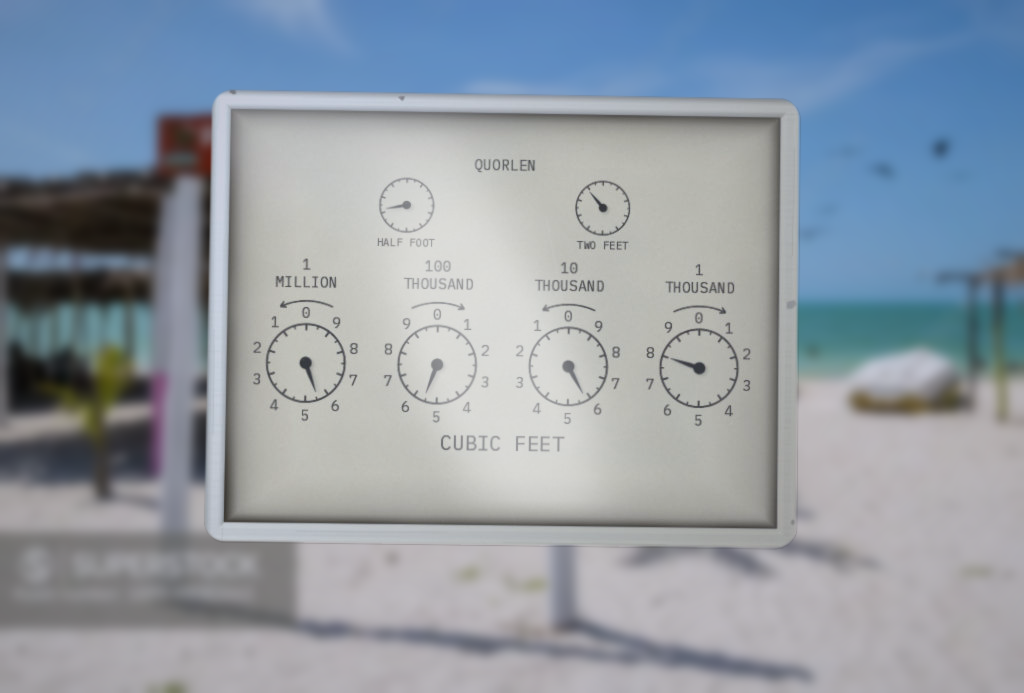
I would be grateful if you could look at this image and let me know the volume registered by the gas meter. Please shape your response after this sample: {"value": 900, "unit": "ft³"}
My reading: {"value": 555800, "unit": "ft³"}
